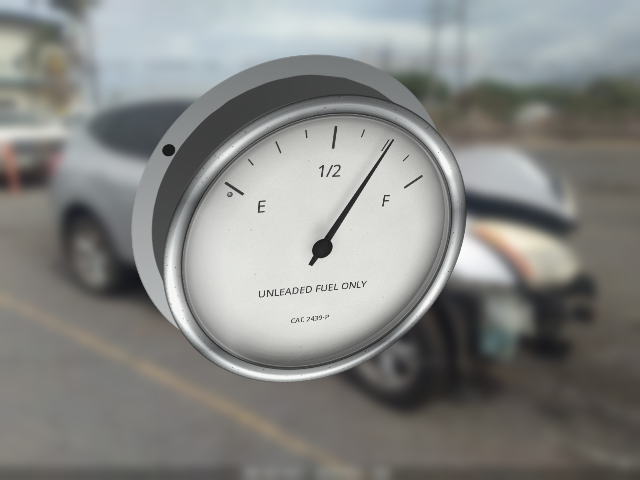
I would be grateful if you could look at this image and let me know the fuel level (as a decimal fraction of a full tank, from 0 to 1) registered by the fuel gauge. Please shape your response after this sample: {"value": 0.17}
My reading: {"value": 0.75}
